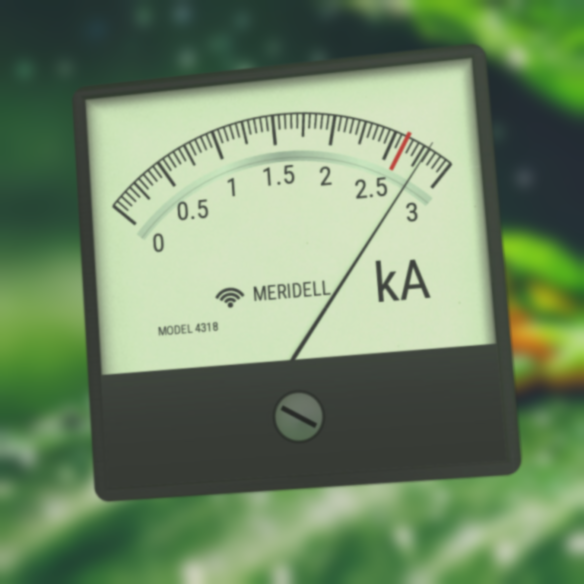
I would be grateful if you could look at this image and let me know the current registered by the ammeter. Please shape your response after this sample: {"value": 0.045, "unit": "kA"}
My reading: {"value": 2.8, "unit": "kA"}
